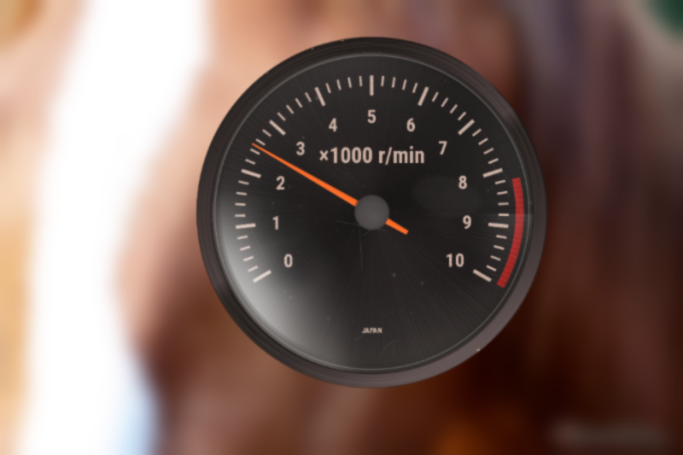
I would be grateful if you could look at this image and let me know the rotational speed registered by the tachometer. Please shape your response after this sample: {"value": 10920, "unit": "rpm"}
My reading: {"value": 2500, "unit": "rpm"}
